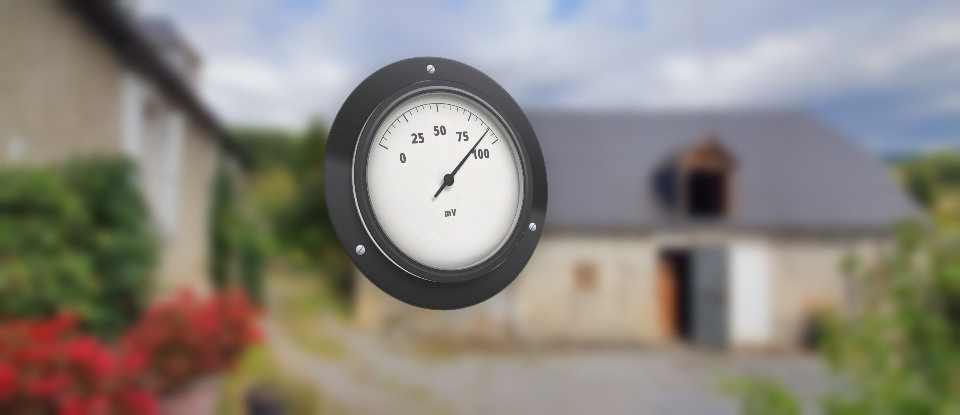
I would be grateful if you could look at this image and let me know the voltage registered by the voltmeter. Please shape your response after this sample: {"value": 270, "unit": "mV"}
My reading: {"value": 90, "unit": "mV"}
